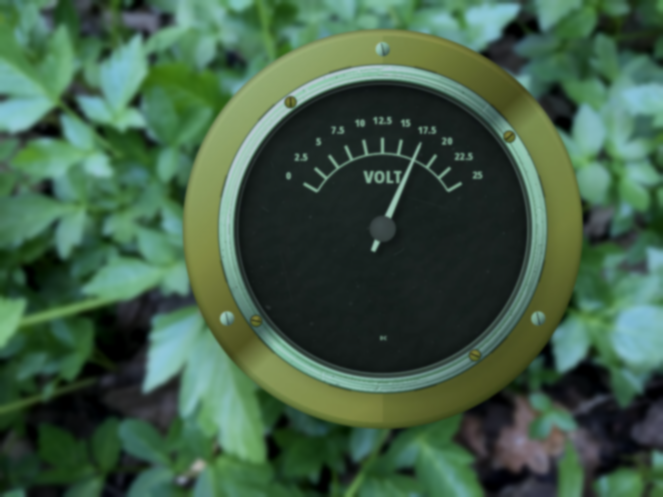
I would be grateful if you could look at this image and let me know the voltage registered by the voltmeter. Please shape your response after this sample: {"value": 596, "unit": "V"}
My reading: {"value": 17.5, "unit": "V"}
